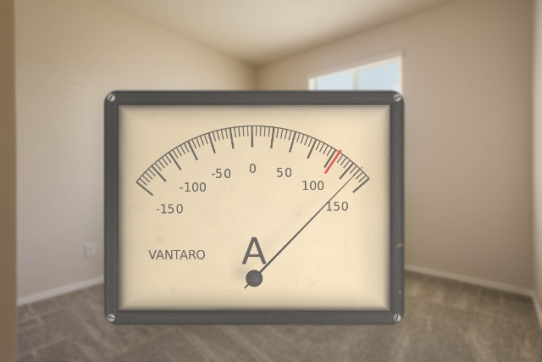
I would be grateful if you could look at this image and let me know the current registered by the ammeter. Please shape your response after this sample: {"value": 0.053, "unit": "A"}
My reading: {"value": 135, "unit": "A"}
